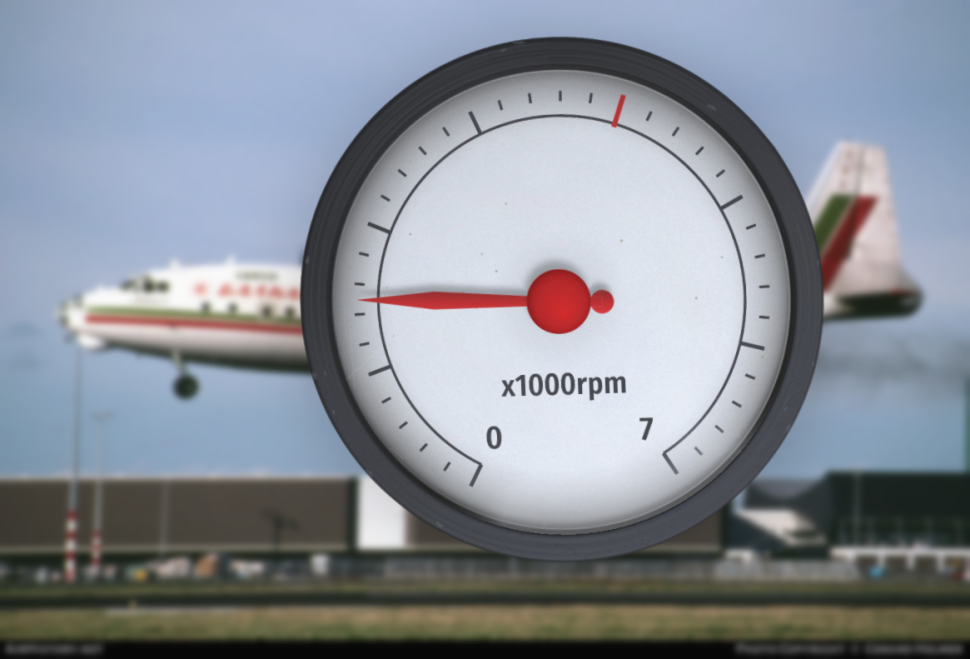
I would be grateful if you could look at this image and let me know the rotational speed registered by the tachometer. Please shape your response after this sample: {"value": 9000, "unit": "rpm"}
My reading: {"value": 1500, "unit": "rpm"}
